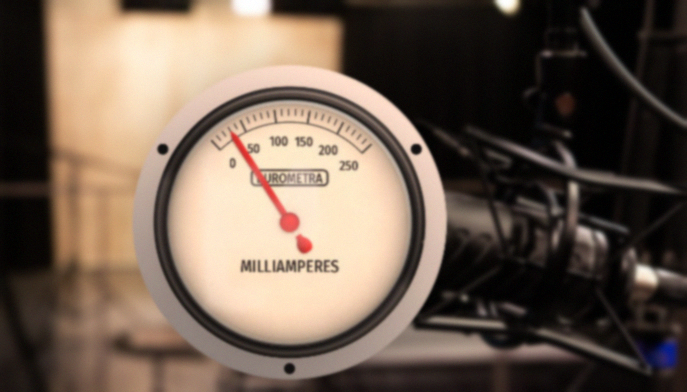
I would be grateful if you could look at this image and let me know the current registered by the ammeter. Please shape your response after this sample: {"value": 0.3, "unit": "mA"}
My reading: {"value": 30, "unit": "mA"}
